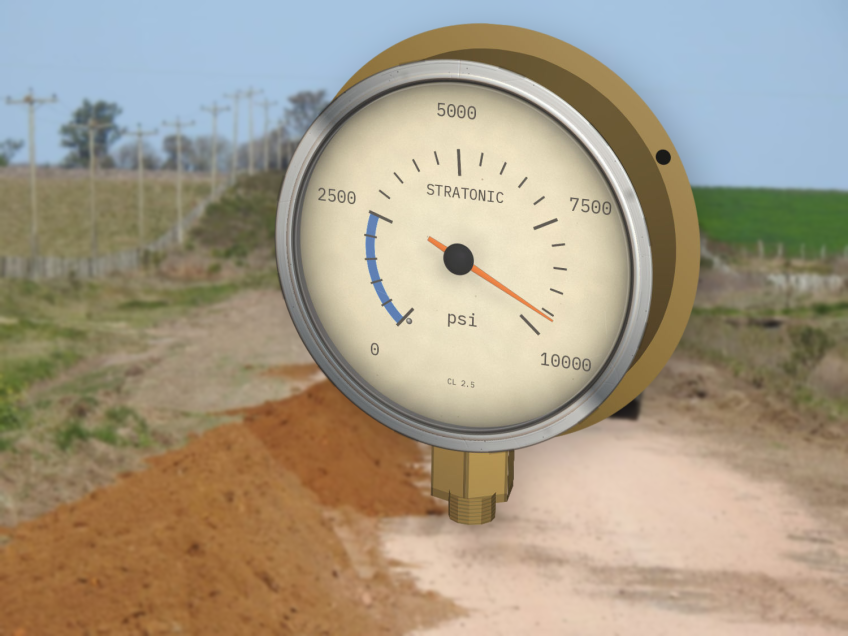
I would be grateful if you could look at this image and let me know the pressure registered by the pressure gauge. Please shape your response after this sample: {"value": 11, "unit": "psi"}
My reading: {"value": 9500, "unit": "psi"}
